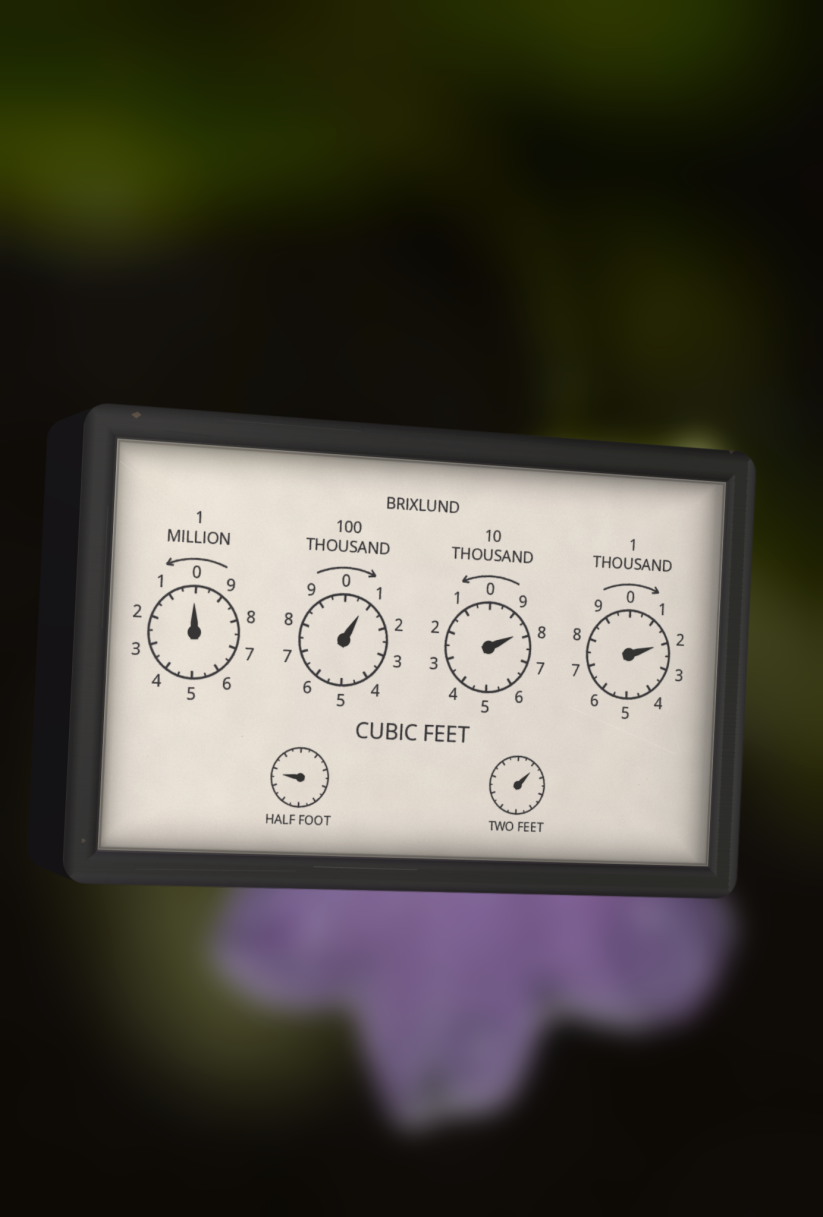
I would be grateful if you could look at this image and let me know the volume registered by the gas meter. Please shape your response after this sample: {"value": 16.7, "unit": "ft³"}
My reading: {"value": 8200, "unit": "ft³"}
